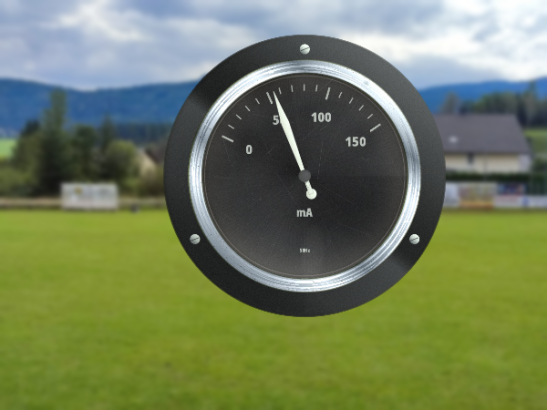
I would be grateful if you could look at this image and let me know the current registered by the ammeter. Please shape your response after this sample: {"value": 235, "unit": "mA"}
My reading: {"value": 55, "unit": "mA"}
